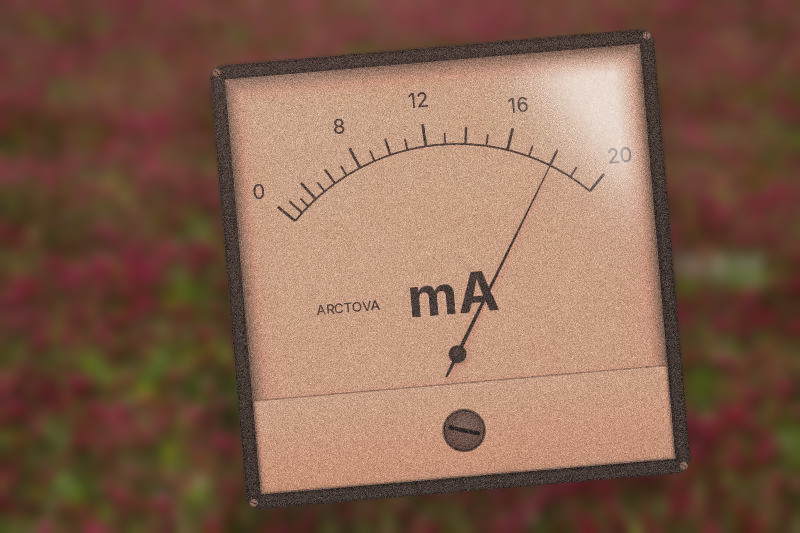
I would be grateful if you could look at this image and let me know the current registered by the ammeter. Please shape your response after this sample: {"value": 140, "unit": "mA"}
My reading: {"value": 18, "unit": "mA"}
